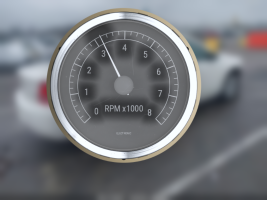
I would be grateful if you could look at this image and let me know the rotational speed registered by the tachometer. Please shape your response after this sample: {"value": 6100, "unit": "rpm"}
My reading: {"value": 3200, "unit": "rpm"}
